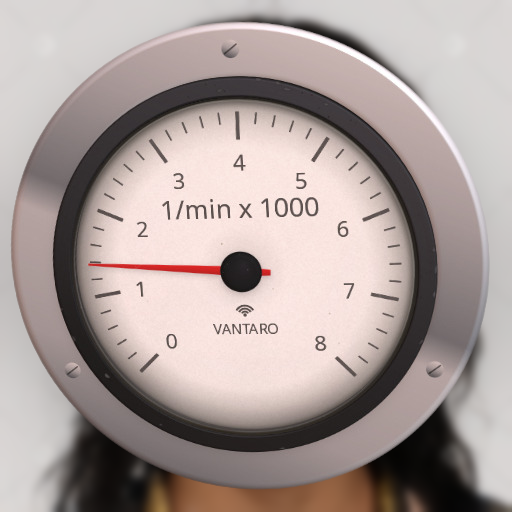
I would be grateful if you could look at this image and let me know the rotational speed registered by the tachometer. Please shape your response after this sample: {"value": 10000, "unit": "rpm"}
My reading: {"value": 1400, "unit": "rpm"}
